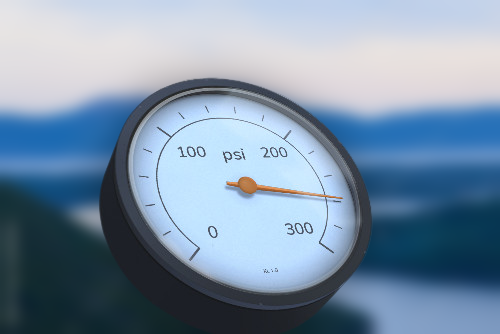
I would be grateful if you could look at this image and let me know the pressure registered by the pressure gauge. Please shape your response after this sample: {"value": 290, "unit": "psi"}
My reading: {"value": 260, "unit": "psi"}
